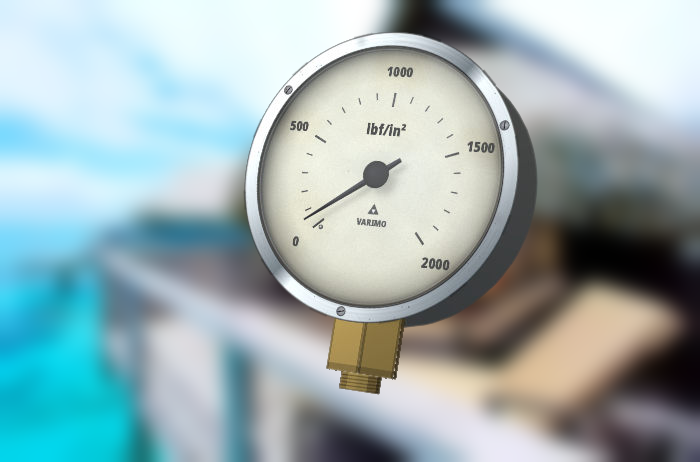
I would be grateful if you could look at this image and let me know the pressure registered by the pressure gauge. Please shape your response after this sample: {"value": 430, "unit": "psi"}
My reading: {"value": 50, "unit": "psi"}
